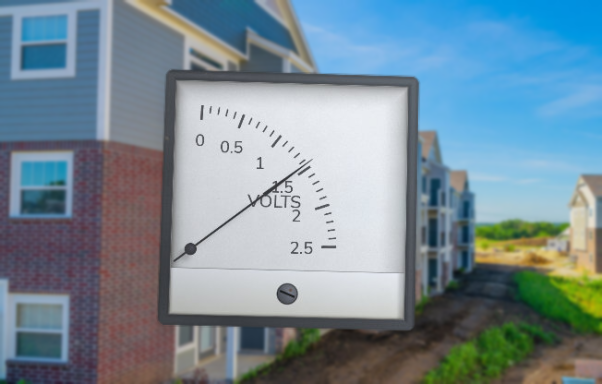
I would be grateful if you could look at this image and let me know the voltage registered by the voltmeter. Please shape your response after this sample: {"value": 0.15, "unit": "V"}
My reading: {"value": 1.45, "unit": "V"}
